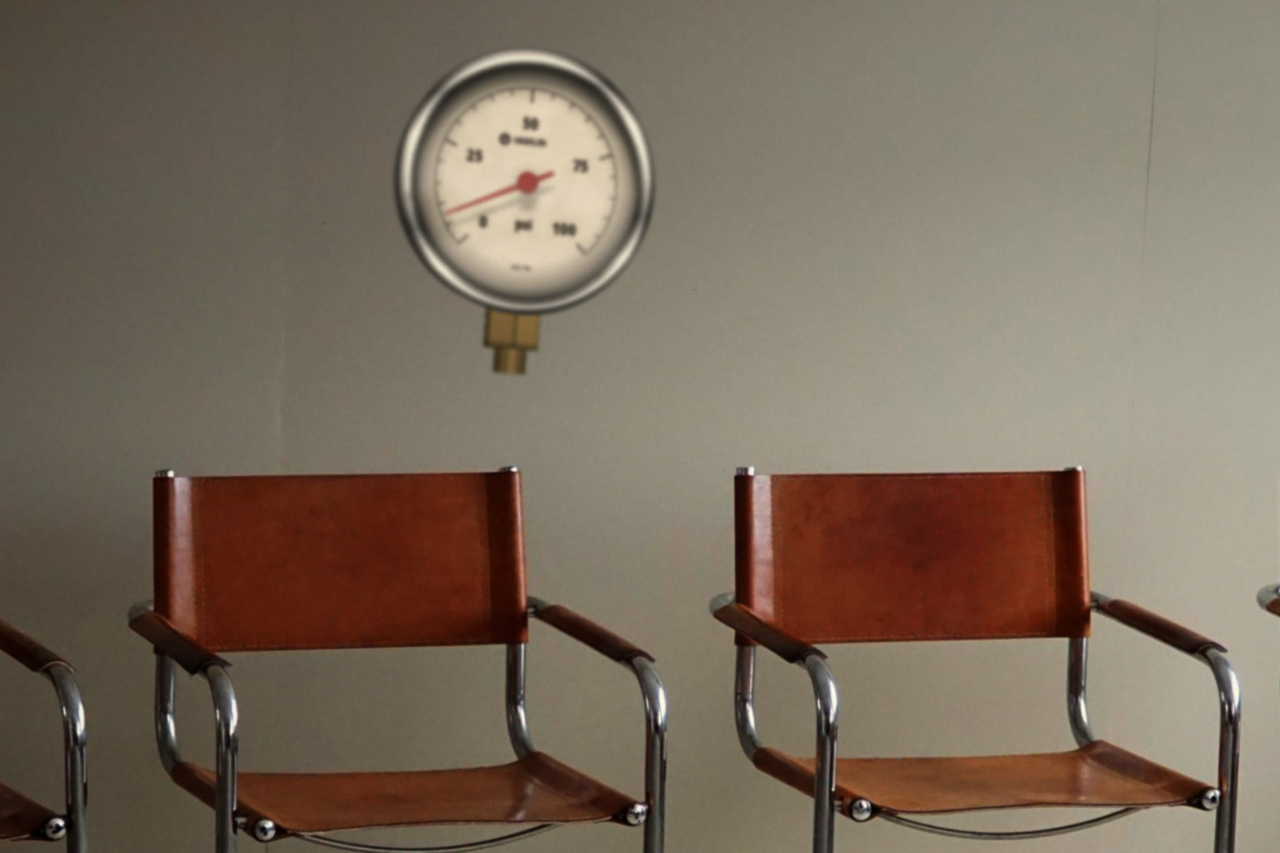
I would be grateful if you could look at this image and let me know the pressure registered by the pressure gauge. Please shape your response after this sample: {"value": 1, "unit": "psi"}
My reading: {"value": 7.5, "unit": "psi"}
